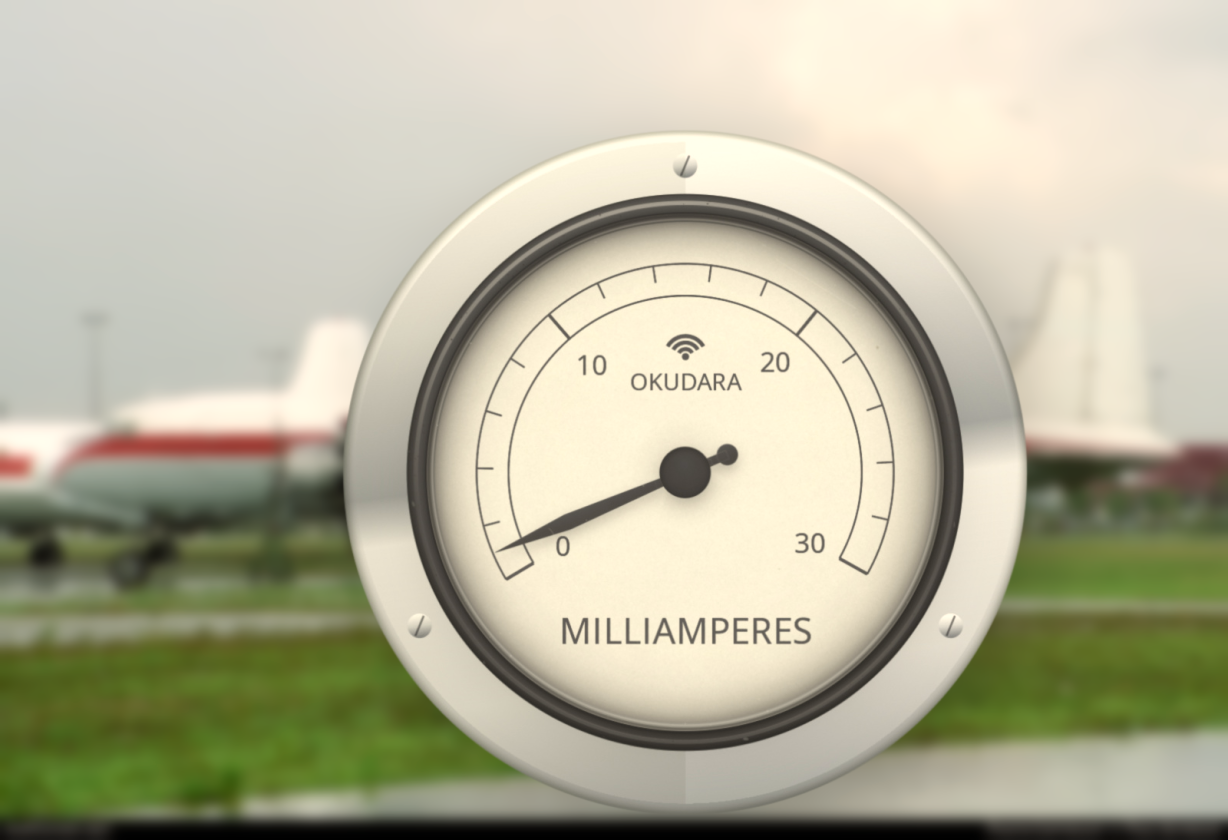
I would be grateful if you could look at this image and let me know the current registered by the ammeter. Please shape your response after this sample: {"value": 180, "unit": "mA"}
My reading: {"value": 1, "unit": "mA"}
